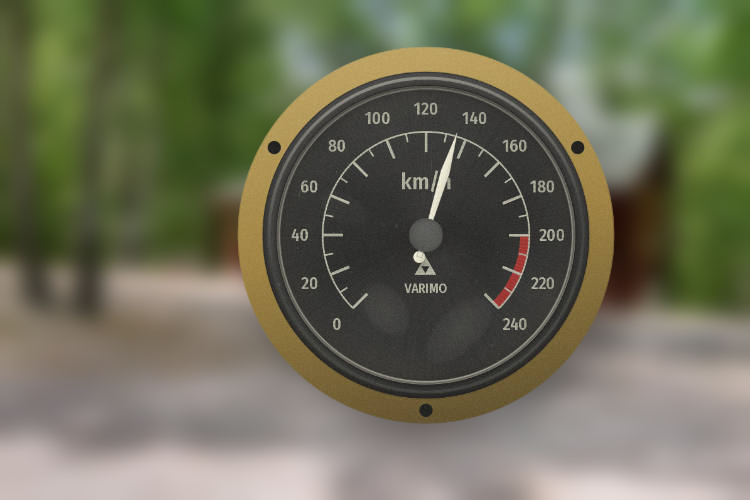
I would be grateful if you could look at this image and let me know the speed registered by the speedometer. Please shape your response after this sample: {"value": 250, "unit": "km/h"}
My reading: {"value": 135, "unit": "km/h"}
